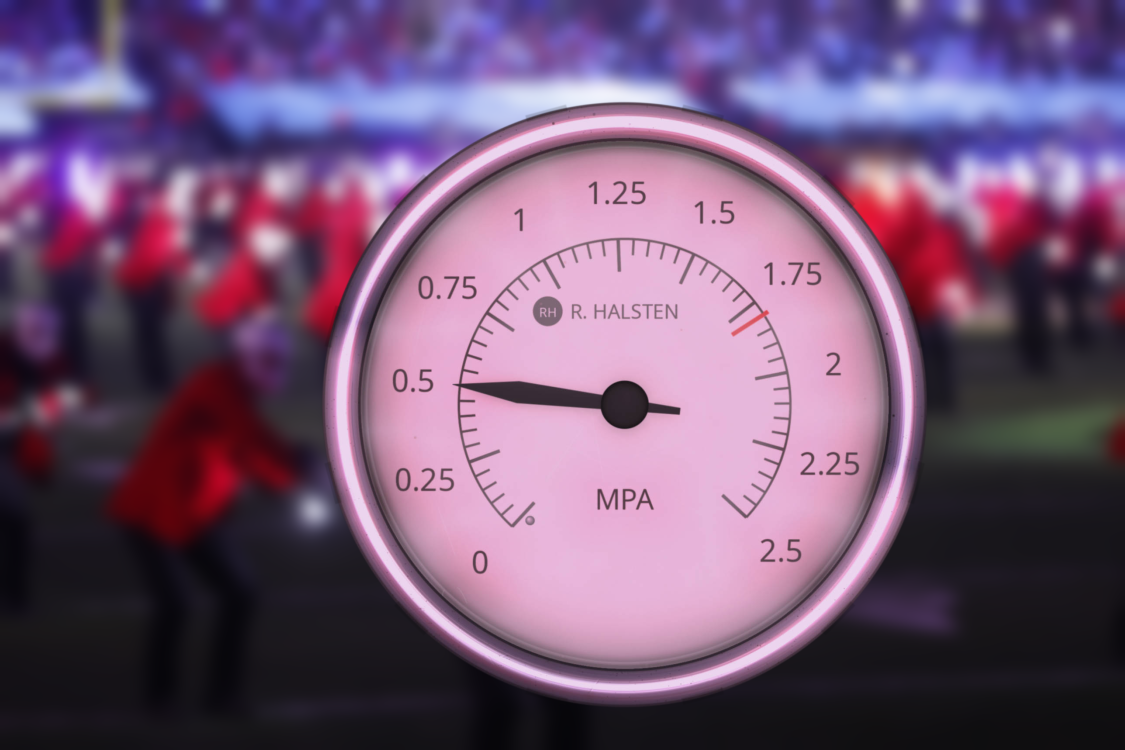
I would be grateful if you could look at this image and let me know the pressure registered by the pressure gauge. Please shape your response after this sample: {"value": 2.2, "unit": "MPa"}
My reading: {"value": 0.5, "unit": "MPa"}
